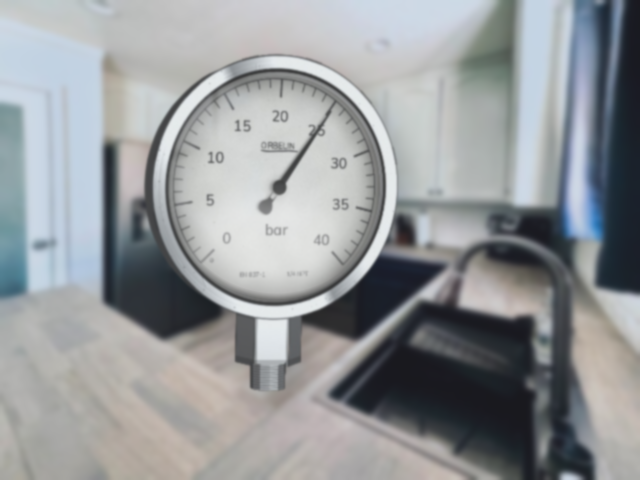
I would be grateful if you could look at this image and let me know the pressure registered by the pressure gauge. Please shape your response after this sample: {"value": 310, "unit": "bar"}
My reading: {"value": 25, "unit": "bar"}
